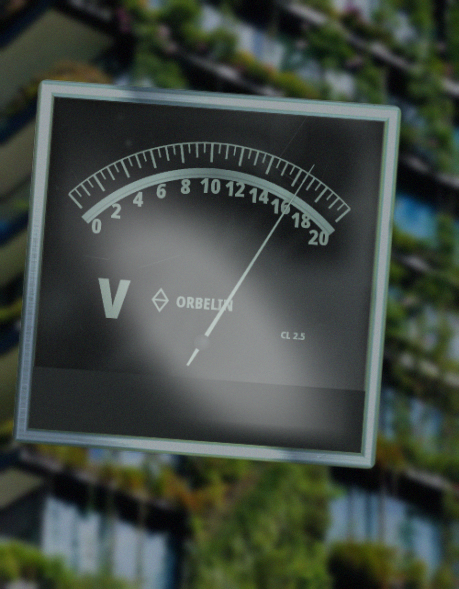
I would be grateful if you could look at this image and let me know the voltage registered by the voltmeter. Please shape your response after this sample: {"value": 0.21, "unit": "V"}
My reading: {"value": 16.5, "unit": "V"}
